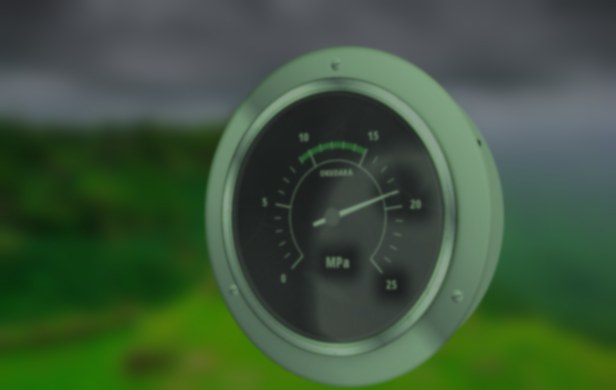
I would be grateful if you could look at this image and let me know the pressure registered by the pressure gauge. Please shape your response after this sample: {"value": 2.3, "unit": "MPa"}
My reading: {"value": 19, "unit": "MPa"}
